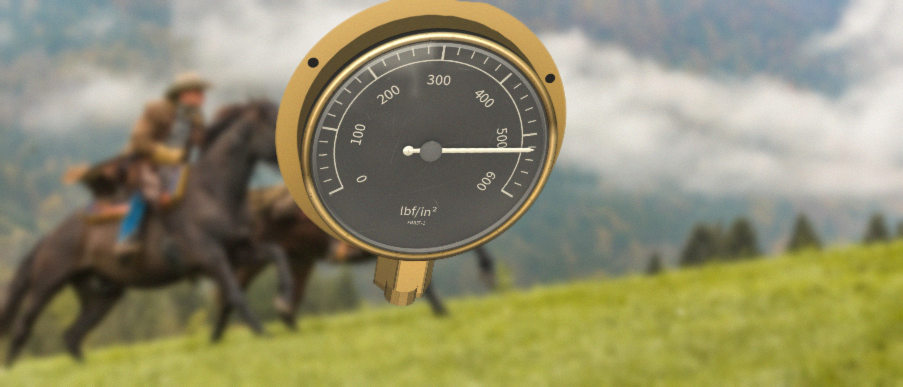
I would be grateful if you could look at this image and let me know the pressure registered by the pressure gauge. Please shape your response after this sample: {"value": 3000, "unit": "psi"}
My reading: {"value": 520, "unit": "psi"}
